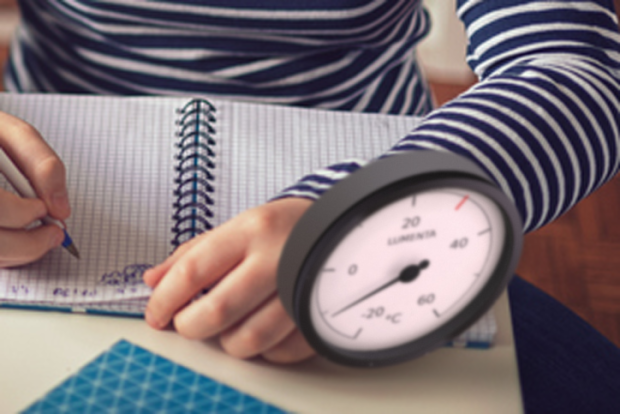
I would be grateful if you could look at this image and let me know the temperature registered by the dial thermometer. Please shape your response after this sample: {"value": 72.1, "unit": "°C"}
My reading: {"value": -10, "unit": "°C"}
